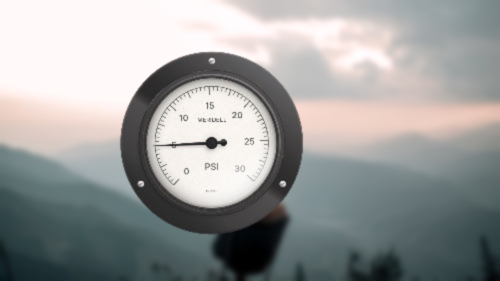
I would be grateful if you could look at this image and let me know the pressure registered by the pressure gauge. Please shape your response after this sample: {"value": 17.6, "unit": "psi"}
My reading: {"value": 5, "unit": "psi"}
